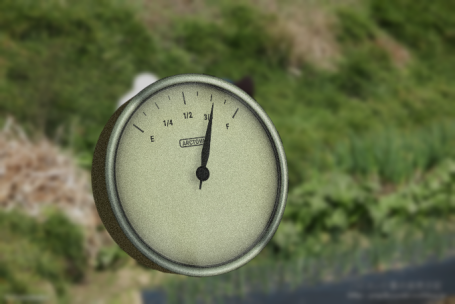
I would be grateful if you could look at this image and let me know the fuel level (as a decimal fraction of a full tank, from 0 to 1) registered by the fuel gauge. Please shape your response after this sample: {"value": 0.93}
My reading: {"value": 0.75}
